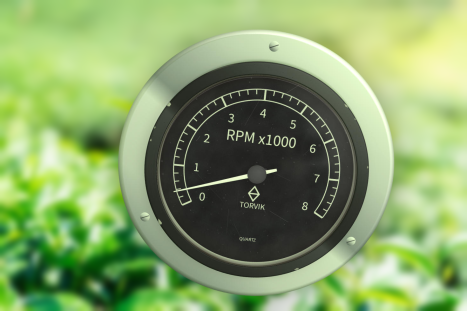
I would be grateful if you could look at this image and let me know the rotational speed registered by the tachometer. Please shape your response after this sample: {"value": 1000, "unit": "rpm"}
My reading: {"value": 400, "unit": "rpm"}
